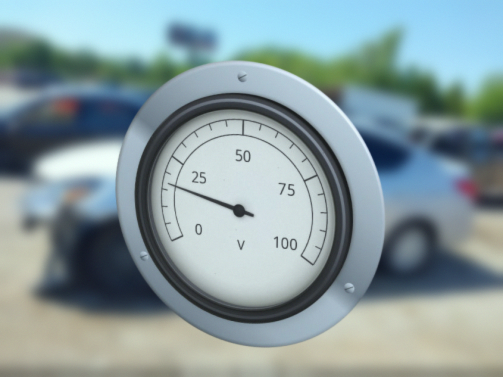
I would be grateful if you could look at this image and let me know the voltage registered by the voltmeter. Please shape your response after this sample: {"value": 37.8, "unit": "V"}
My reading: {"value": 17.5, "unit": "V"}
